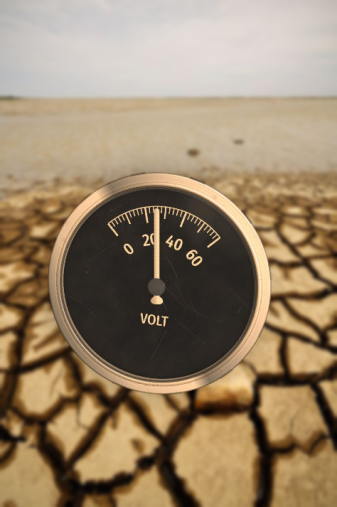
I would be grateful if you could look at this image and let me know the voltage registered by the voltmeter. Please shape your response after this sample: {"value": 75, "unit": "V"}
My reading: {"value": 26, "unit": "V"}
